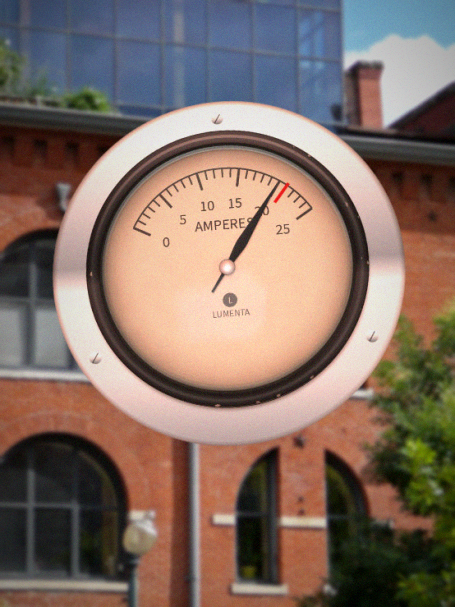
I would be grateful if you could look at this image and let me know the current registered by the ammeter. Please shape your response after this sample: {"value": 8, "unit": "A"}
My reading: {"value": 20, "unit": "A"}
